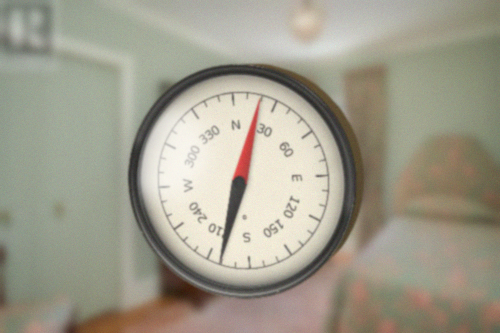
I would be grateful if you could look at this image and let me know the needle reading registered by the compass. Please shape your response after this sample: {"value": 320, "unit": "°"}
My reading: {"value": 20, "unit": "°"}
